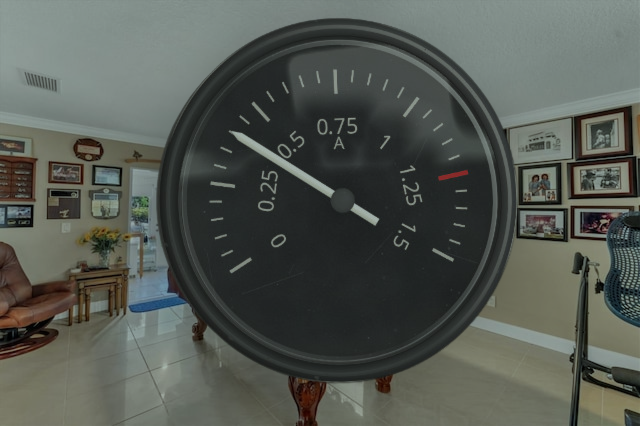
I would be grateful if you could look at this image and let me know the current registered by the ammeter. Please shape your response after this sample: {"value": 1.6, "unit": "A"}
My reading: {"value": 0.4, "unit": "A"}
